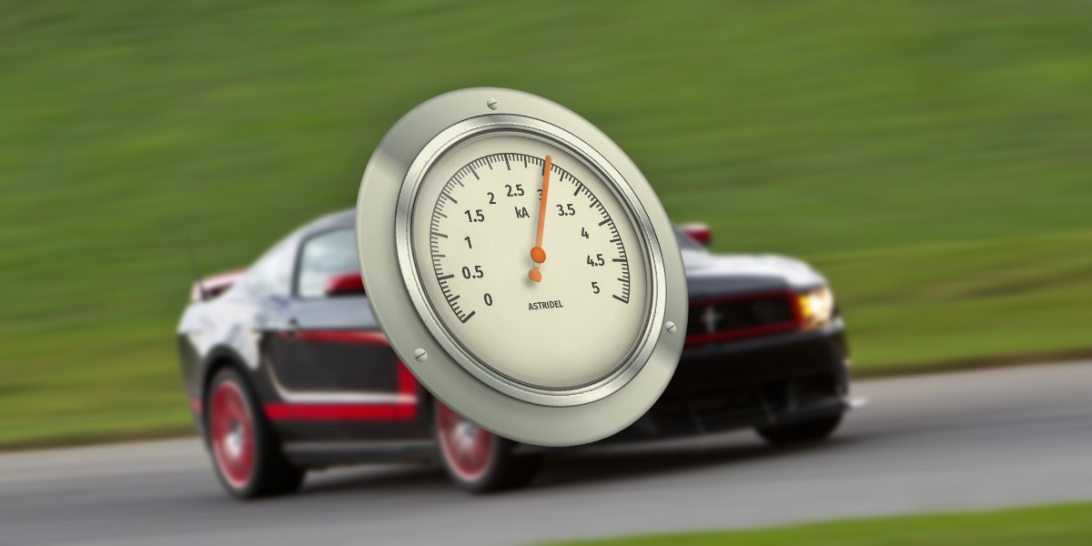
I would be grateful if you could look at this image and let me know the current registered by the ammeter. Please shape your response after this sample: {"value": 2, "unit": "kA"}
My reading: {"value": 3, "unit": "kA"}
